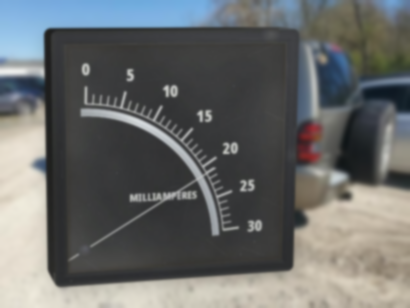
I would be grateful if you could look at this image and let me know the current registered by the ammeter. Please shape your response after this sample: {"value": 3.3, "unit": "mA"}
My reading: {"value": 21, "unit": "mA"}
